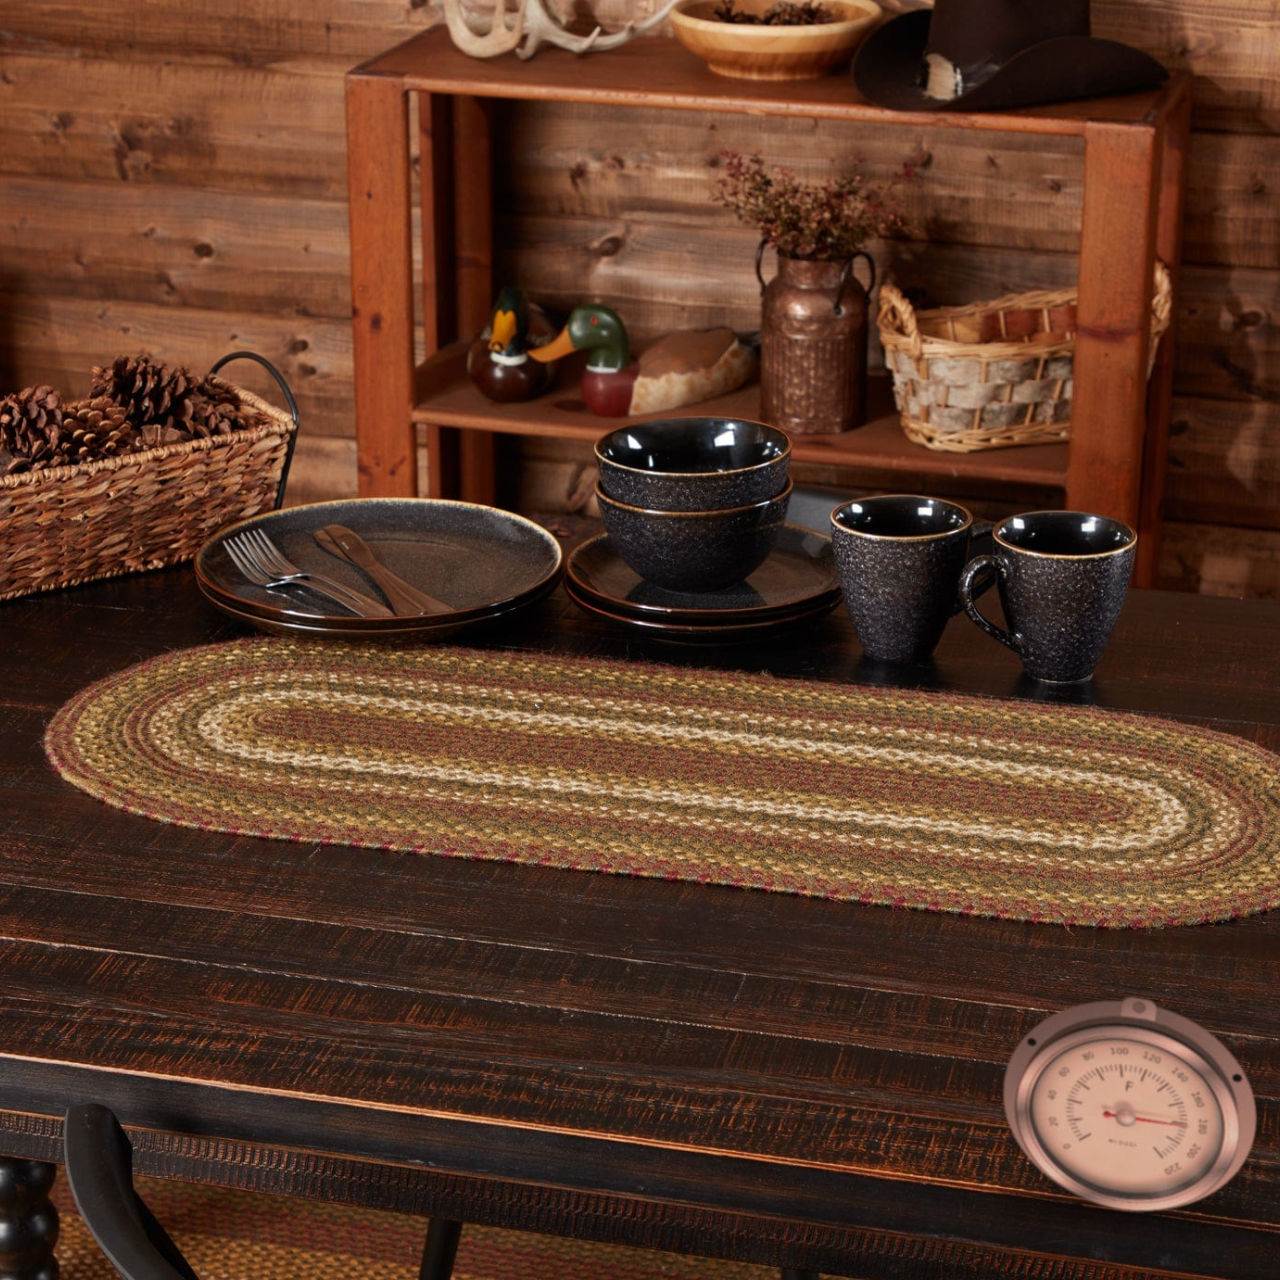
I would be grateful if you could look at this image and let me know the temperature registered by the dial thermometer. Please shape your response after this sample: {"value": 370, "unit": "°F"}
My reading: {"value": 180, "unit": "°F"}
